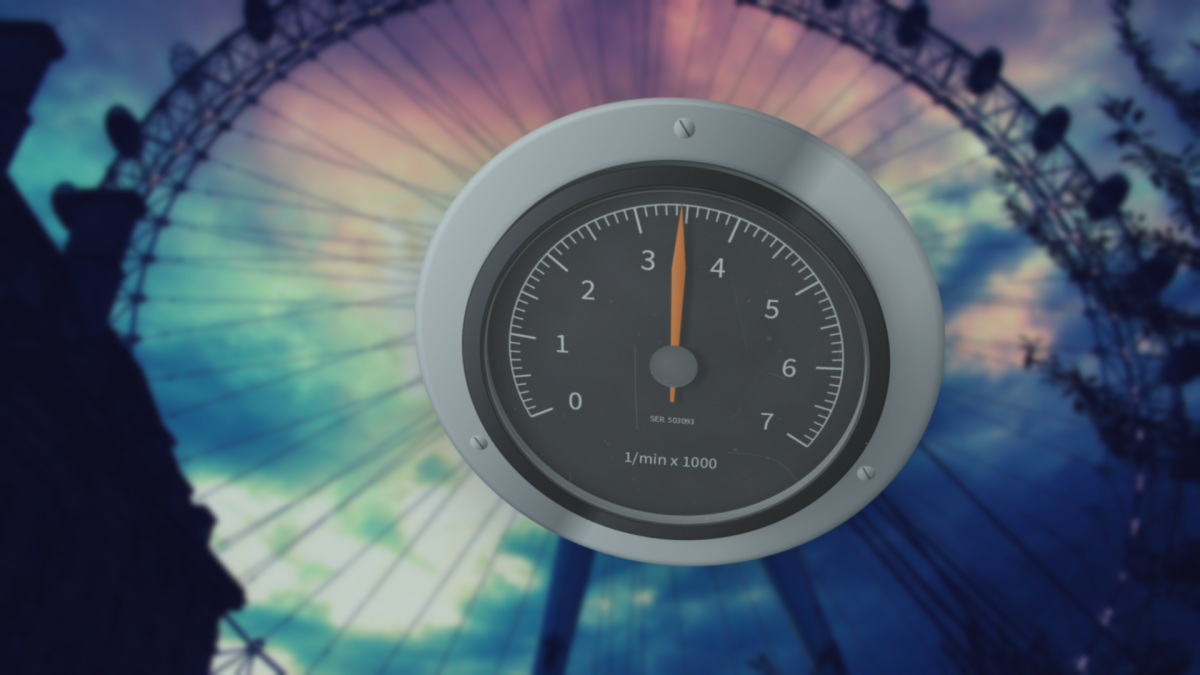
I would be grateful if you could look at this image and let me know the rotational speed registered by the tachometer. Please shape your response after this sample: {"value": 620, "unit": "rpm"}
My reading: {"value": 3450, "unit": "rpm"}
